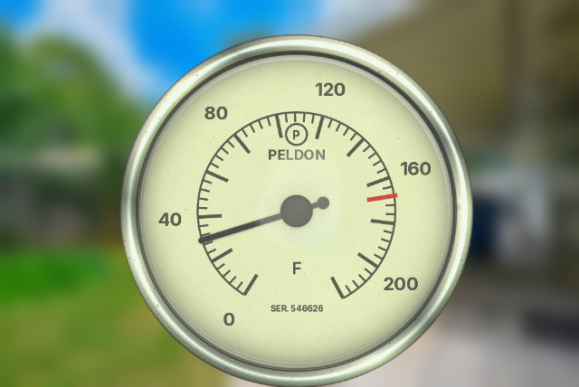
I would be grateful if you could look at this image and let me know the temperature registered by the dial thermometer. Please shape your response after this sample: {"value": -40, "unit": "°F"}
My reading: {"value": 30, "unit": "°F"}
